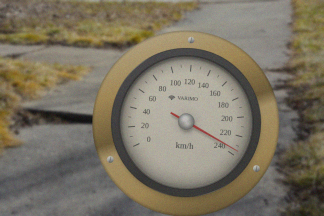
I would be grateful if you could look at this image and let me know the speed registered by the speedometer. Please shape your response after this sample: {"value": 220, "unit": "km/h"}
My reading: {"value": 235, "unit": "km/h"}
